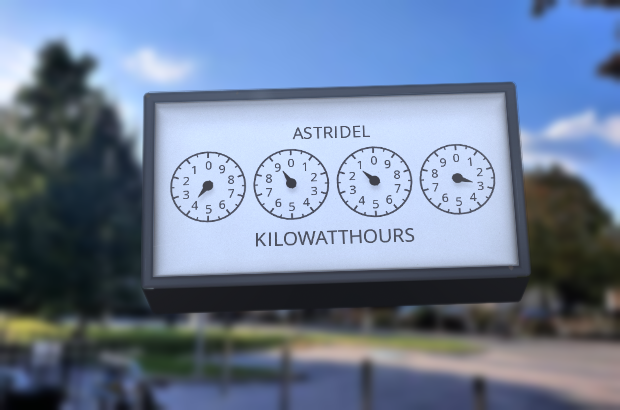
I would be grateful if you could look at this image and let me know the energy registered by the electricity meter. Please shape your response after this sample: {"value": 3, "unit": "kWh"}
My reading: {"value": 3913, "unit": "kWh"}
